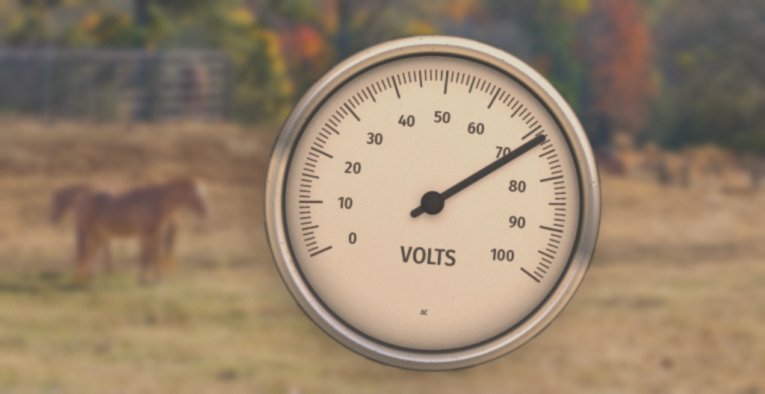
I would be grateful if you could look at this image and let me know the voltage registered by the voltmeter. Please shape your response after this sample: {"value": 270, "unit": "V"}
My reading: {"value": 72, "unit": "V"}
